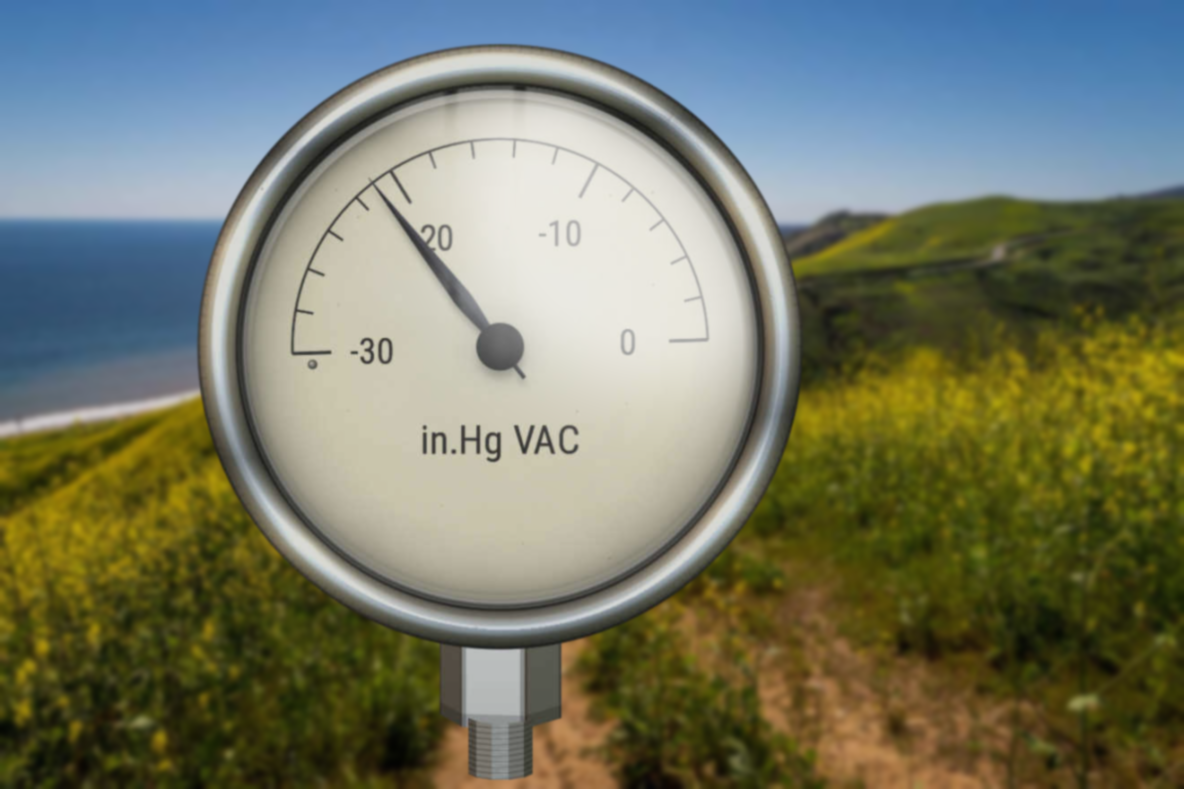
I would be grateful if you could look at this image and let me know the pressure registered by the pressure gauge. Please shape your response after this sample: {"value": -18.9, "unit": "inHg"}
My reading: {"value": -21, "unit": "inHg"}
